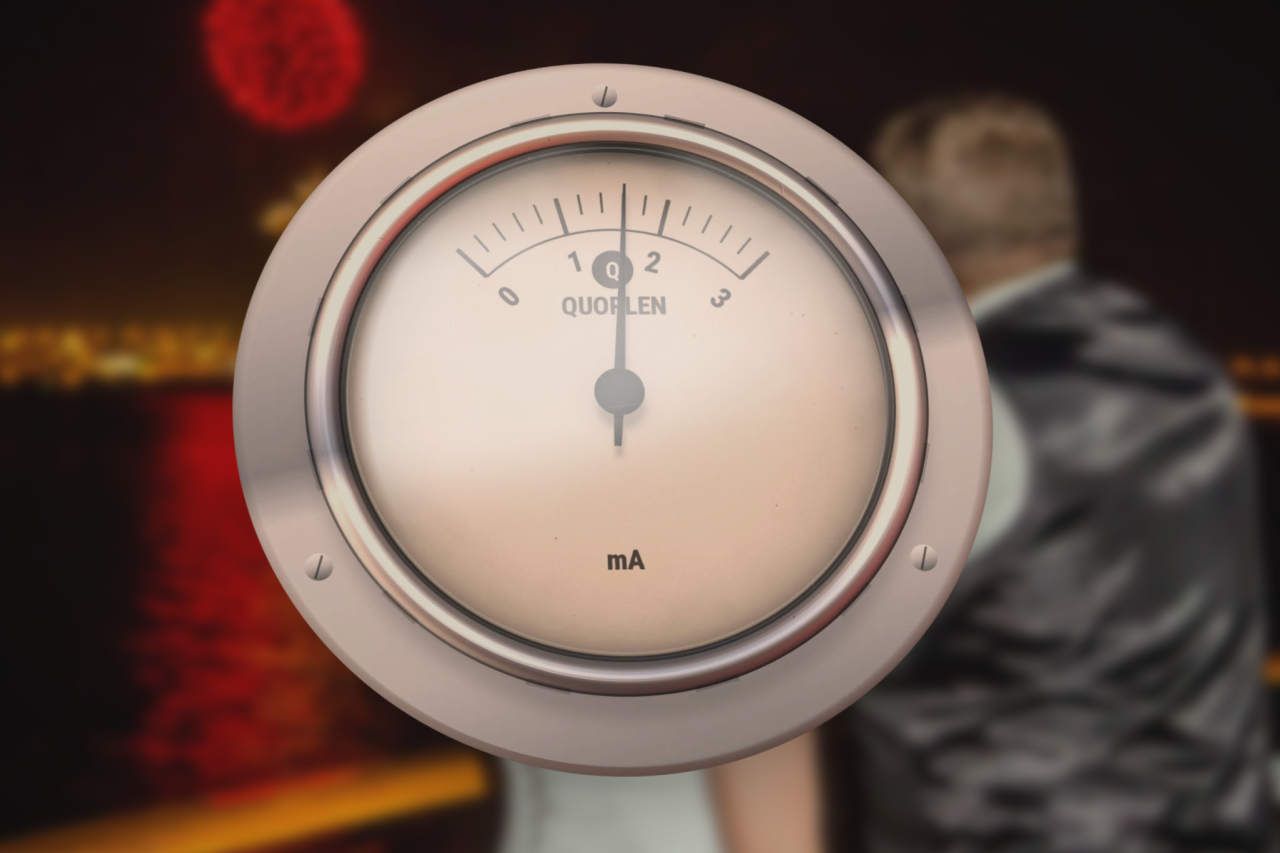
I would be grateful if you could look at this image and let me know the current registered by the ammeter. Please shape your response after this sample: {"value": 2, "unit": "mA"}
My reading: {"value": 1.6, "unit": "mA"}
